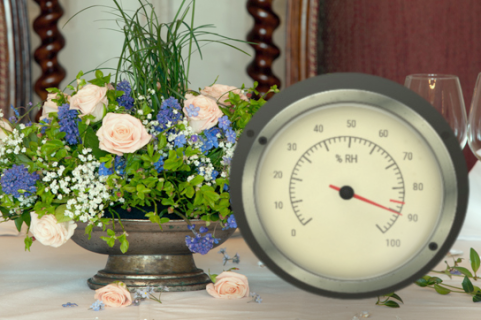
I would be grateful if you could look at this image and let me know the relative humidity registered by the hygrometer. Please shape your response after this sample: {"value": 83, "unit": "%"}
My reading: {"value": 90, "unit": "%"}
